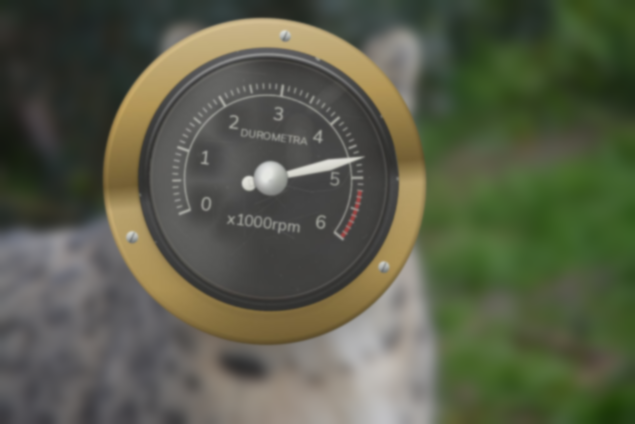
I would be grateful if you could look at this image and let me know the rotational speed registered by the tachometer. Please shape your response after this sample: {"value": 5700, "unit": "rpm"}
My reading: {"value": 4700, "unit": "rpm"}
